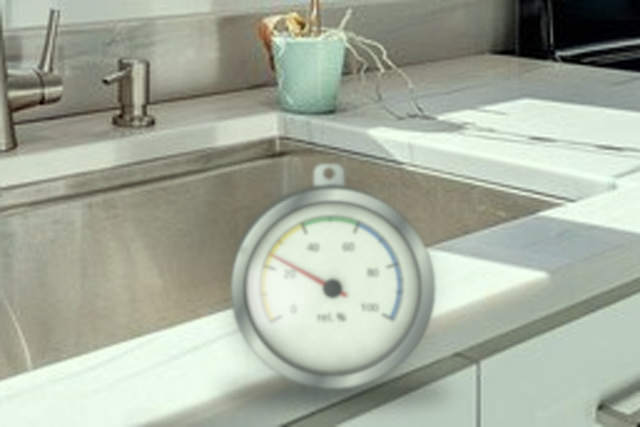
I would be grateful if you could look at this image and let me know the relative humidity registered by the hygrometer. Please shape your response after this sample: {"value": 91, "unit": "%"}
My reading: {"value": 25, "unit": "%"}
